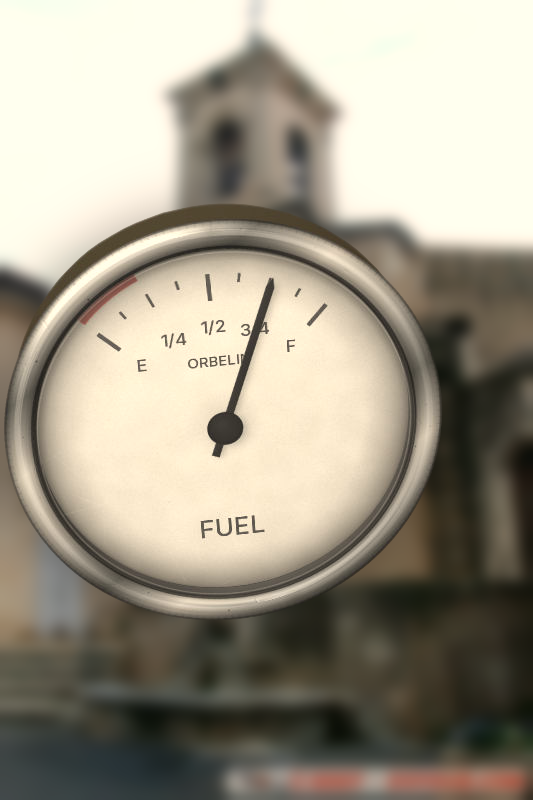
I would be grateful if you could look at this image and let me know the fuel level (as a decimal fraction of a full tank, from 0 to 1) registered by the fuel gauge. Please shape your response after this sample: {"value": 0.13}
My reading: {"value": 0.75}
